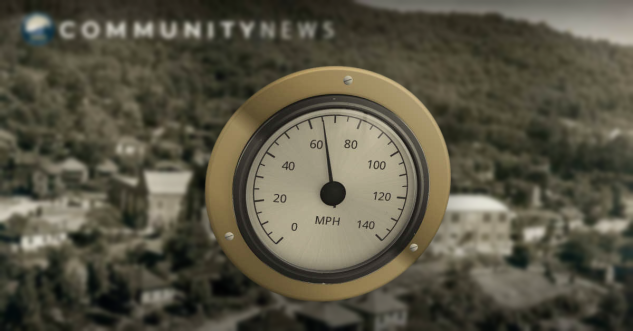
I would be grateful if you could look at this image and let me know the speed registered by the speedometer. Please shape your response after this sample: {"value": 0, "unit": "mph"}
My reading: {"value": 65, "unit": "mph"}
